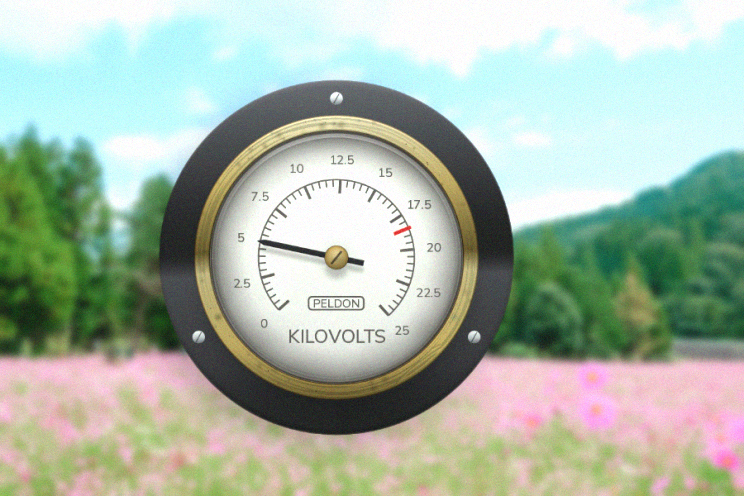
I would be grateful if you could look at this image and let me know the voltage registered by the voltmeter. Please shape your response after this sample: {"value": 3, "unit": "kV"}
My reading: {"value": 5, "unit": "kV"}
